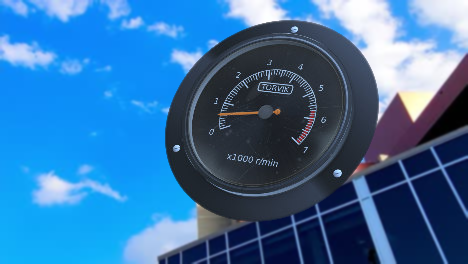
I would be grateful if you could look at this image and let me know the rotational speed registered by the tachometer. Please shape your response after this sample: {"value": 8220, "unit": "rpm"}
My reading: {"value": 500, "unit": "rpm"}
